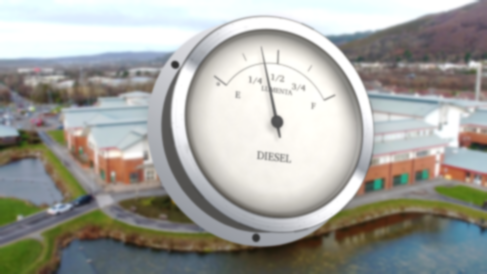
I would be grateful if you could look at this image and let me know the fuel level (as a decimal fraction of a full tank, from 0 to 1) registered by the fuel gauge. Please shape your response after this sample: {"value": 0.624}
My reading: {"value": 0.375}
